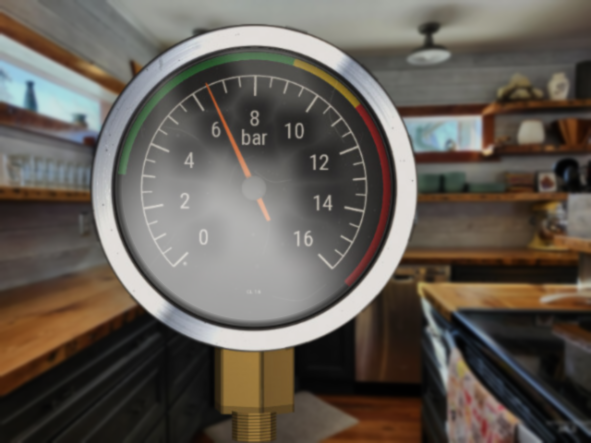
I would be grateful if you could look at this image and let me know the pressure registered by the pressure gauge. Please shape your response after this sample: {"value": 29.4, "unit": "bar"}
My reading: {"value": 6.5, "unit": "bar"}
